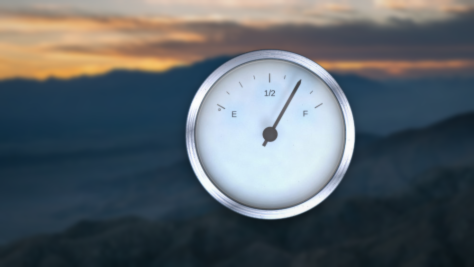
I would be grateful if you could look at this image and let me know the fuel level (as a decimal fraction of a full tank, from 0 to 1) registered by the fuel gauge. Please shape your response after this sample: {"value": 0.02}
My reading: {"value": 0.75}
